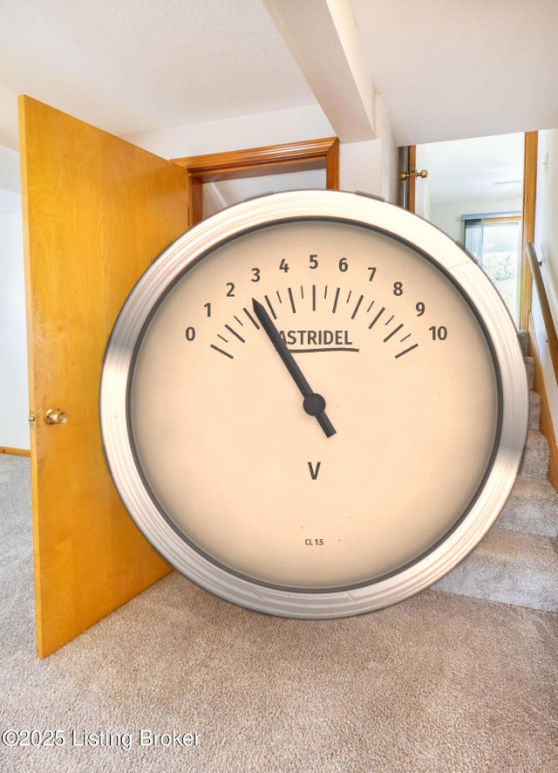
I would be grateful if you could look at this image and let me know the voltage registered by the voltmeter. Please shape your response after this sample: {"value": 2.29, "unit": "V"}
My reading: {"value": 2.5, "unit": "V"}
